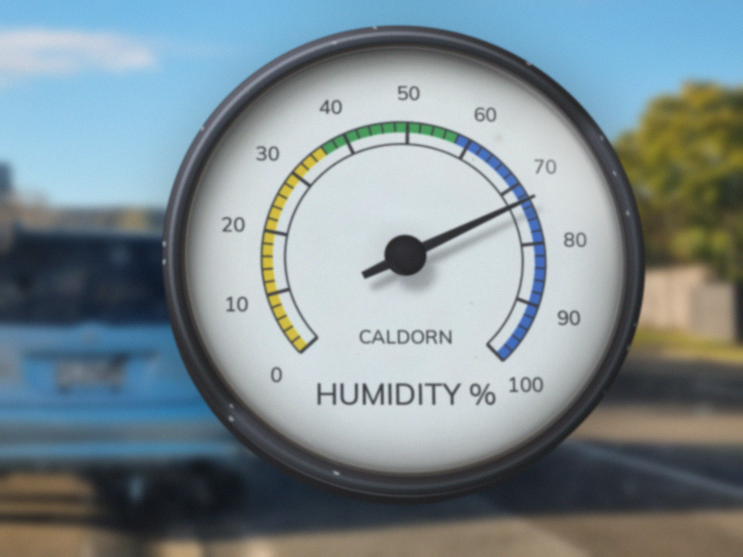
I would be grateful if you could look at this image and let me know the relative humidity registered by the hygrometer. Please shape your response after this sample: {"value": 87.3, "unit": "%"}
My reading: {"value": 73, "unit": "%"}
